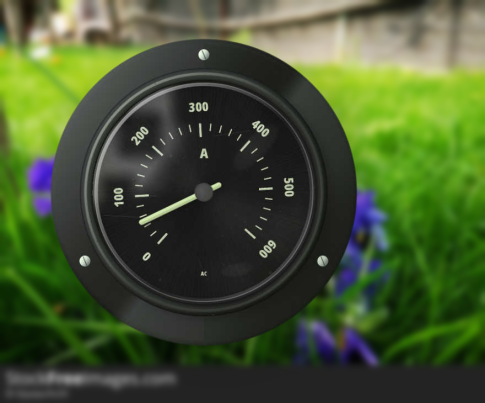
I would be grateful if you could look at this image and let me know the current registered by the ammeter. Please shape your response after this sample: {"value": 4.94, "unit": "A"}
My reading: {"value": 50, "unit": "A"}
